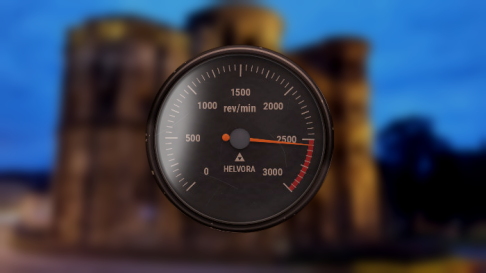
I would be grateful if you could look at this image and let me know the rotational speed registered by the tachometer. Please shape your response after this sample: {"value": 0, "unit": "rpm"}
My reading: {"value": 2550, "unit": "rpm"}
